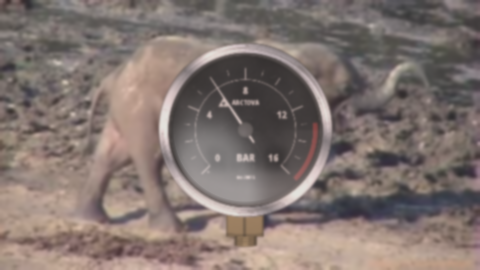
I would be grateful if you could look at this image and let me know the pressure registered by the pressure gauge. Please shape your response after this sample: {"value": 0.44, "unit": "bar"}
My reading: {"value": 6, "unit": "bar"}
